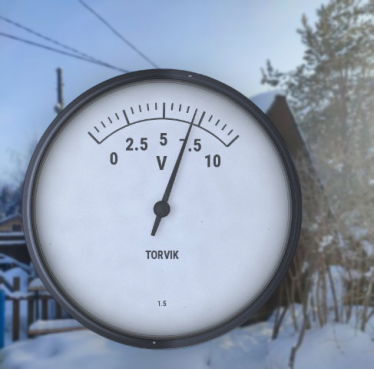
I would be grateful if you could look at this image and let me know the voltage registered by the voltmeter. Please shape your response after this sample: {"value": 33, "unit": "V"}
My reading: {"value": 7, "unit": "V"}
